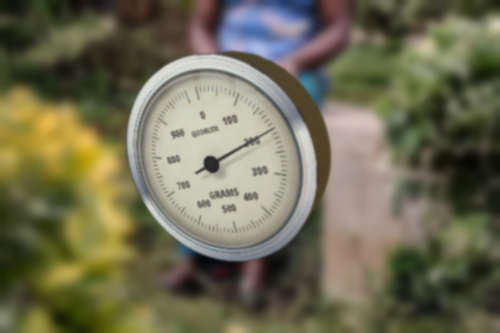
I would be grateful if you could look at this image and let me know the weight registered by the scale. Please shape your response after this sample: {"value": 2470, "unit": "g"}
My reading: {"value": 200, "unit": "g"}
